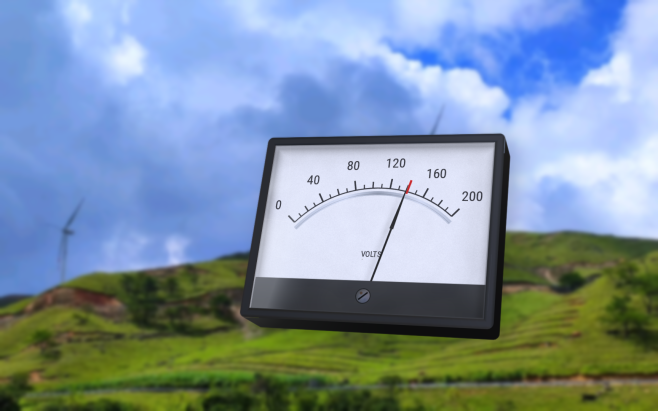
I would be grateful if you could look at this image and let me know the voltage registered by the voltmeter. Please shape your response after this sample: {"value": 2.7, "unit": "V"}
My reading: {"value": 140, "unit": "V"}
